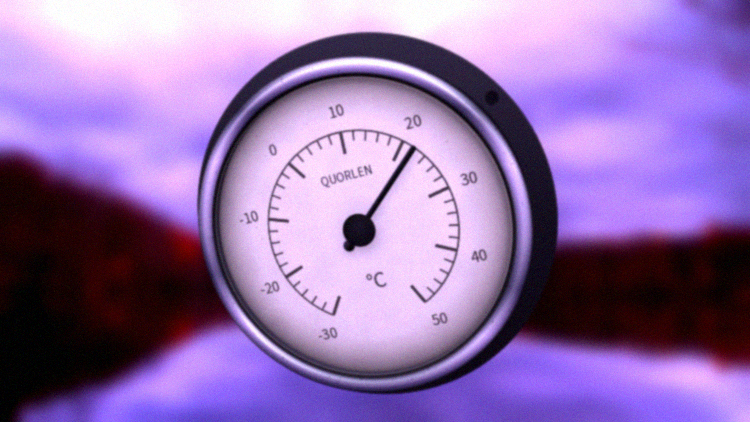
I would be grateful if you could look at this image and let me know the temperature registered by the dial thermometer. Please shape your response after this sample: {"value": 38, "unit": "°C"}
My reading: {"value": 22, "unit": "°C"}
